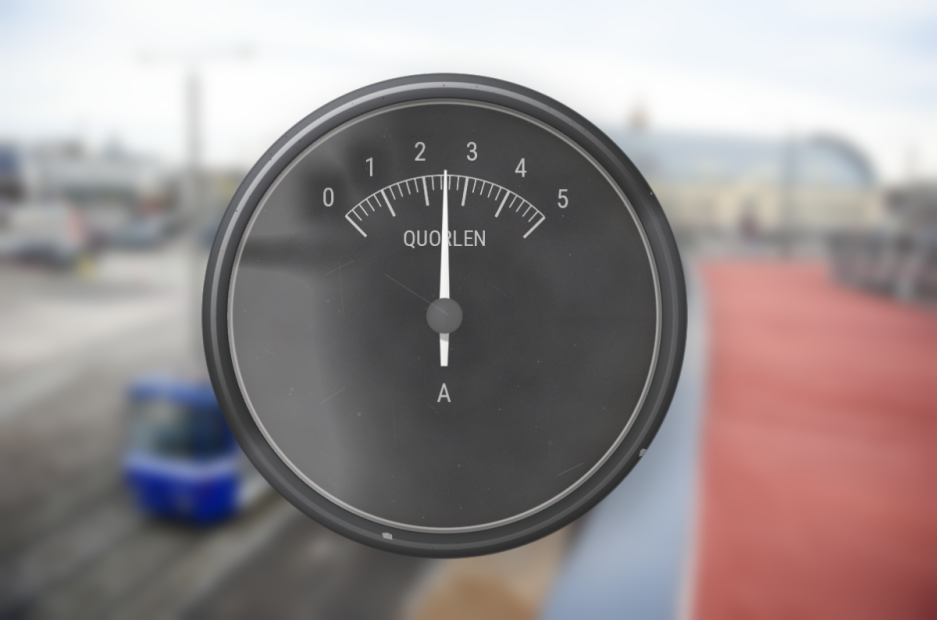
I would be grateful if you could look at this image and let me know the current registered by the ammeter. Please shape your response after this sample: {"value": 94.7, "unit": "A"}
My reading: {"value": 2.5, "unit": "A"}
